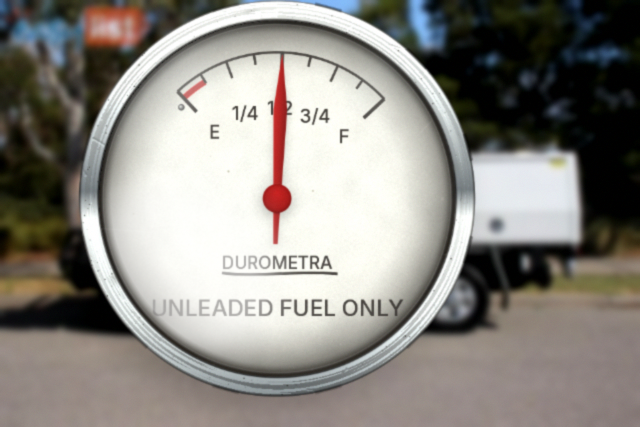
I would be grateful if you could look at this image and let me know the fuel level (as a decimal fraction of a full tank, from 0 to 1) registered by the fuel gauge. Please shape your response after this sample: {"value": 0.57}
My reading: {"value": 0.5}
